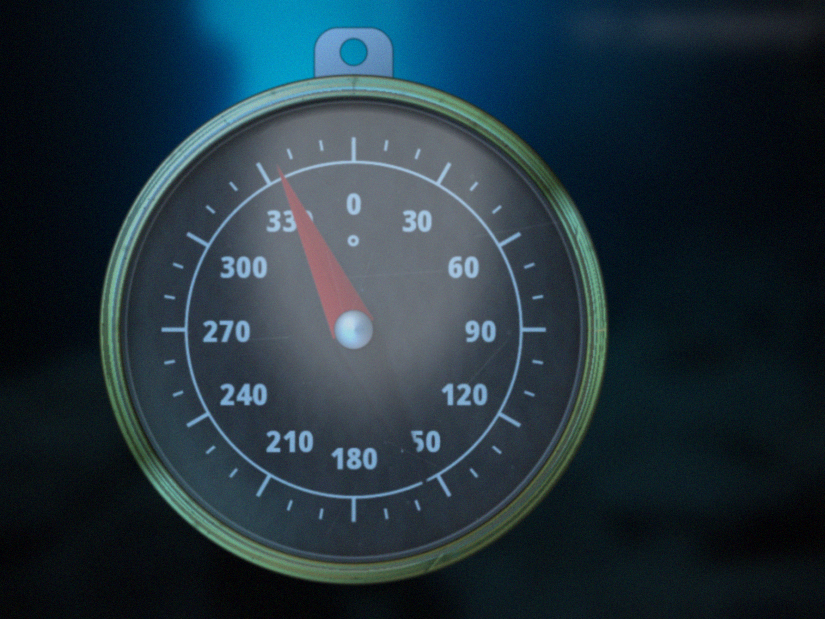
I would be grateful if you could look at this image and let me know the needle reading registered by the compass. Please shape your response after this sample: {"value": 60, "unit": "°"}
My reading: {"value": 335, "unit": "°"}
